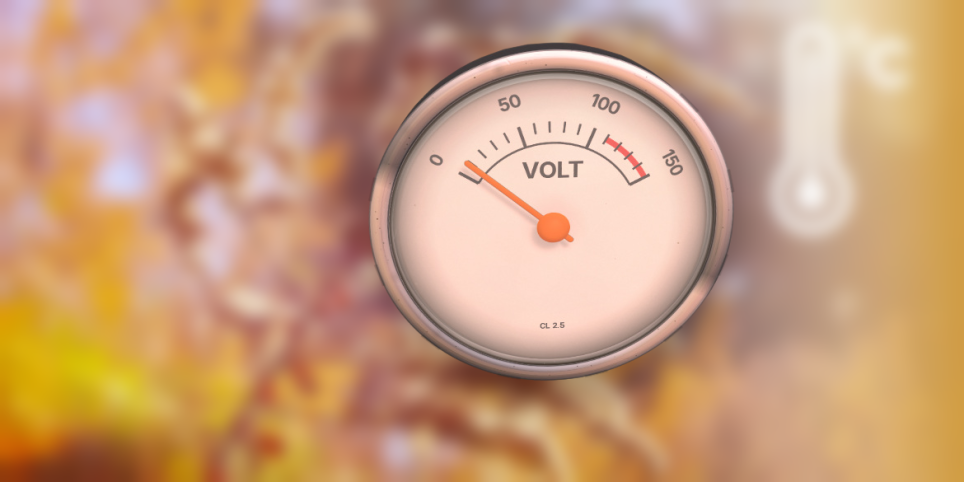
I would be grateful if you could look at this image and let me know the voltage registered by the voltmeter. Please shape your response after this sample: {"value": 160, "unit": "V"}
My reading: {"value": 10, "unit": "V"}
